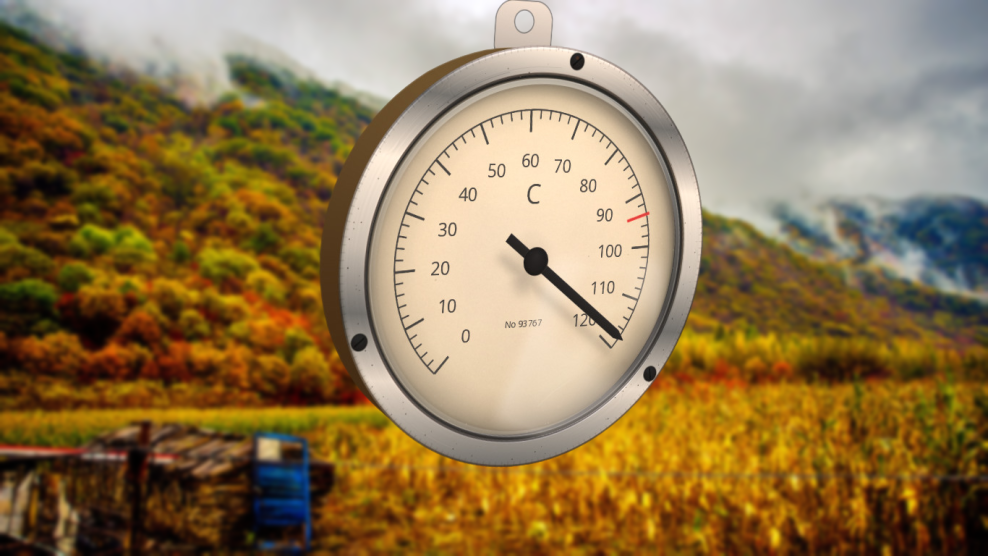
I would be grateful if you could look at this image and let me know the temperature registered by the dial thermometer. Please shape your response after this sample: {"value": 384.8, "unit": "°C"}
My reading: {"value": 118, "unit": "°C"}
